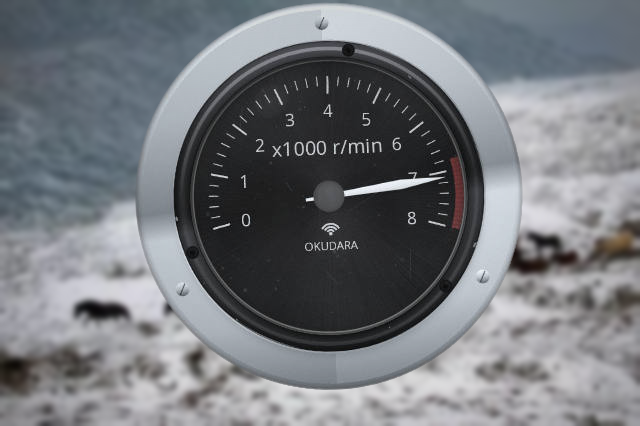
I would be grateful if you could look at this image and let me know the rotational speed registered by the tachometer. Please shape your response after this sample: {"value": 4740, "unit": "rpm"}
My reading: {"value": 7100, "unit": "rpm"}
